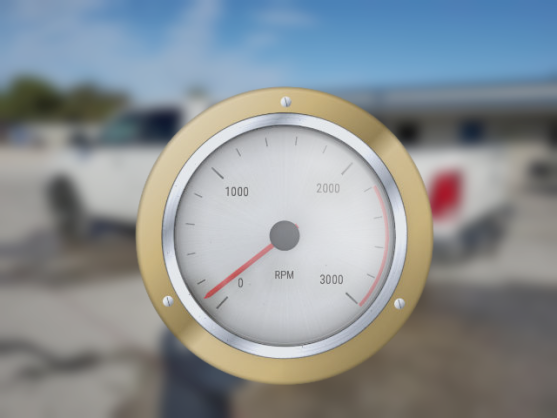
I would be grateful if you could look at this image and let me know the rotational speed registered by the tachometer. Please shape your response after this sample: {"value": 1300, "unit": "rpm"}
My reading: {"value": 100, "unit": "rpm"}
